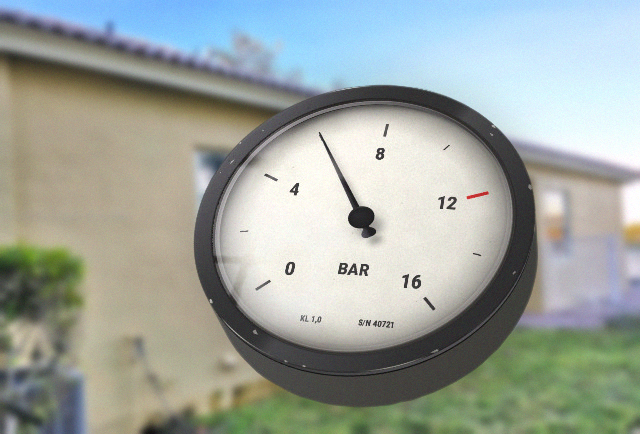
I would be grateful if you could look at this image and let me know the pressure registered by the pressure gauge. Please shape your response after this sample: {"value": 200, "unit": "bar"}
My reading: {"value": 6, "unit": "bar"}
